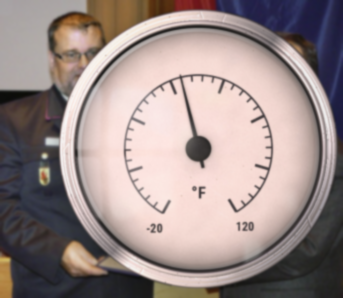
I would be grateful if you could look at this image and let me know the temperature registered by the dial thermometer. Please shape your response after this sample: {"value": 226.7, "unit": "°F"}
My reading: {"value": 44, "unit": "°F"}
